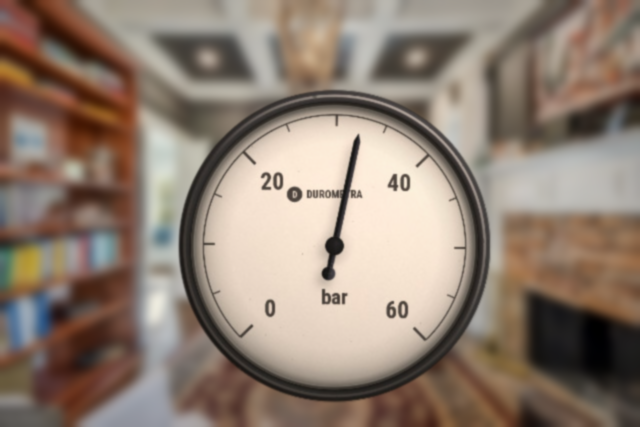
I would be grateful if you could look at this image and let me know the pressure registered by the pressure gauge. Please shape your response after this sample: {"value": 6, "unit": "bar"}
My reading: {"value": 32.5, "unit": "bar"}
